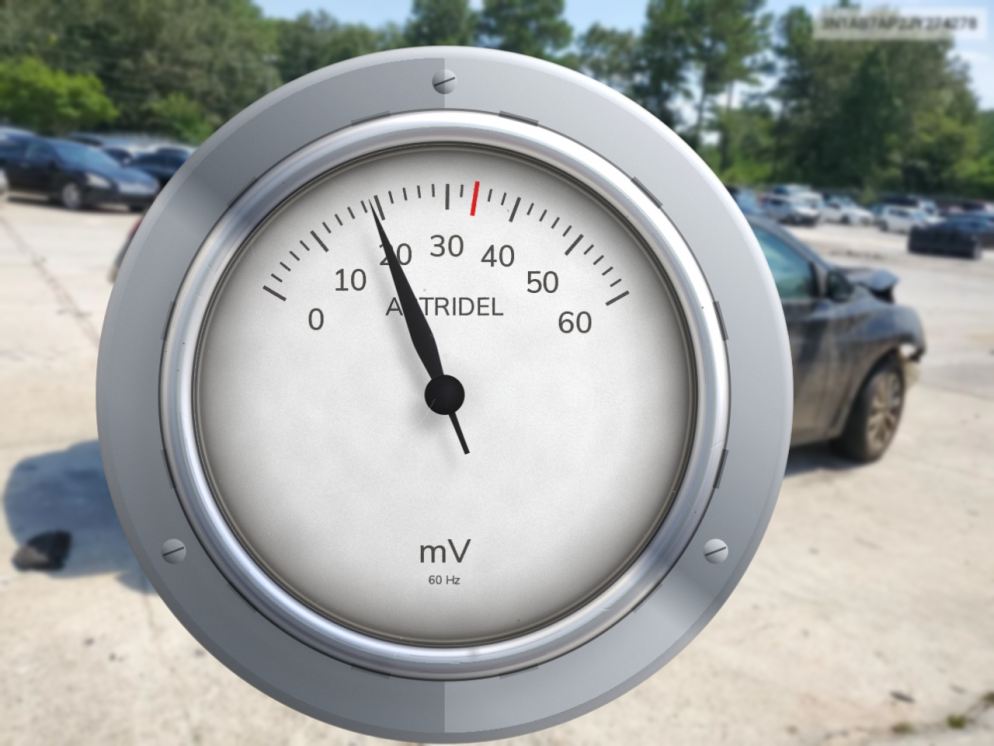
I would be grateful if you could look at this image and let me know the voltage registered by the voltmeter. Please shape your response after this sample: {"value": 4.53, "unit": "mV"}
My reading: {"value": 19, "unit": "mV"}
